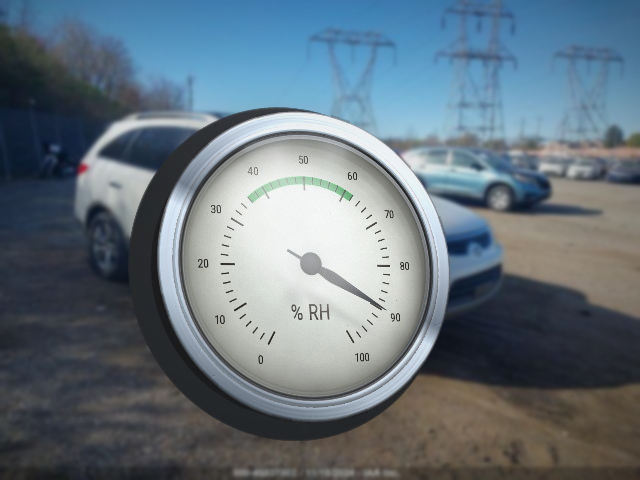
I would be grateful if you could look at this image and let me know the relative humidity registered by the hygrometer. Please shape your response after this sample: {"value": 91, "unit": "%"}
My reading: {"value": 90, "unit": "%"}
